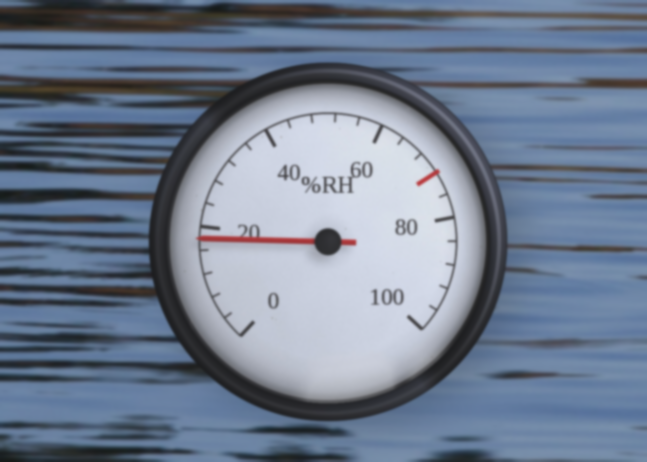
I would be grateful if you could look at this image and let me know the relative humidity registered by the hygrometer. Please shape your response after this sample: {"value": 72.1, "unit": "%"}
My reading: {"value": 18, "unit": "%"}
